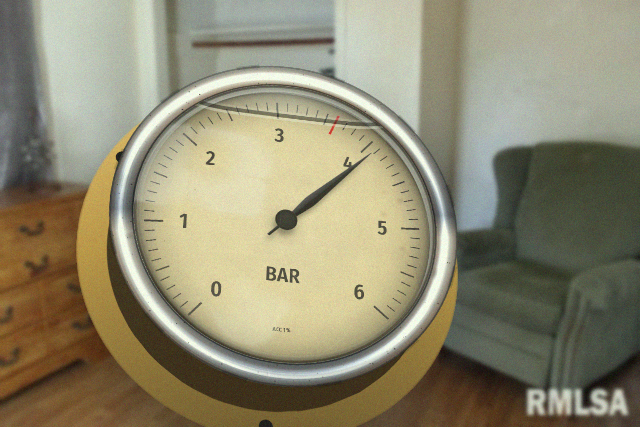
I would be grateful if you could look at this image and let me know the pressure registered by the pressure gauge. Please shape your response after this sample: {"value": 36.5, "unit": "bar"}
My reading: {"value": 4.1, "unit": "bar"}
